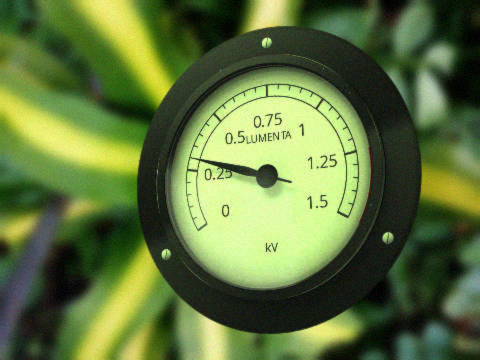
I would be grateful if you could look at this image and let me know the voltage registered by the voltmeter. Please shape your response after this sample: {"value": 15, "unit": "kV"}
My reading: {"value": 0.3, "unit": "kV"}
